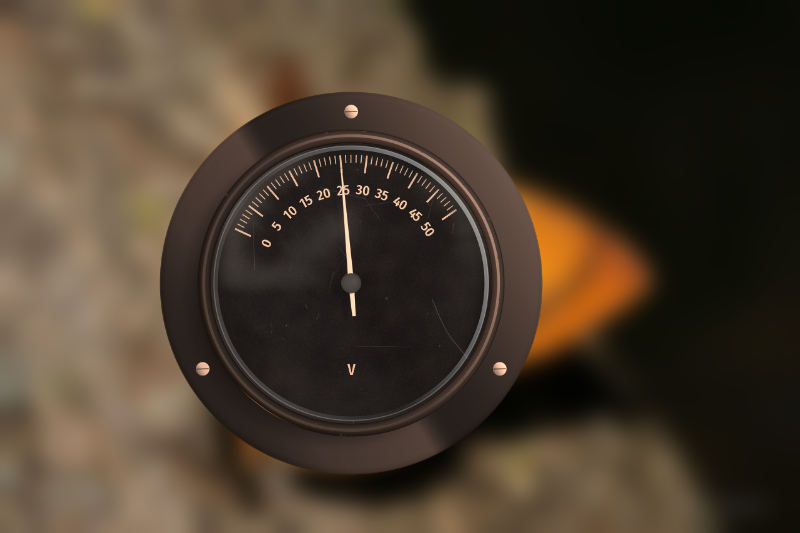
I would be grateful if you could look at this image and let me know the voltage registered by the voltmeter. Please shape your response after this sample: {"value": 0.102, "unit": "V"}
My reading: {"value": 25, "unit": "V"}
